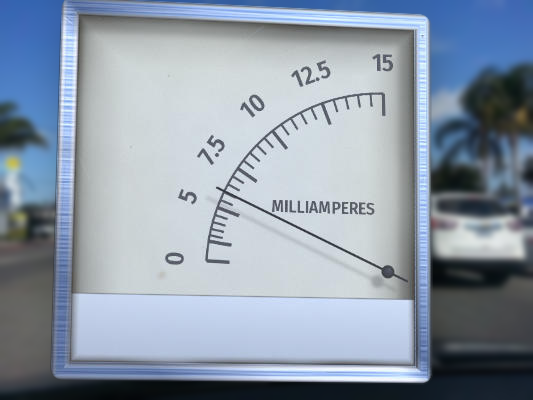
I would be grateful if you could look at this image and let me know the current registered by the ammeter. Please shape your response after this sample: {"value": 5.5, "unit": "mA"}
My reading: {"value": 6, "unit": "mA"}
